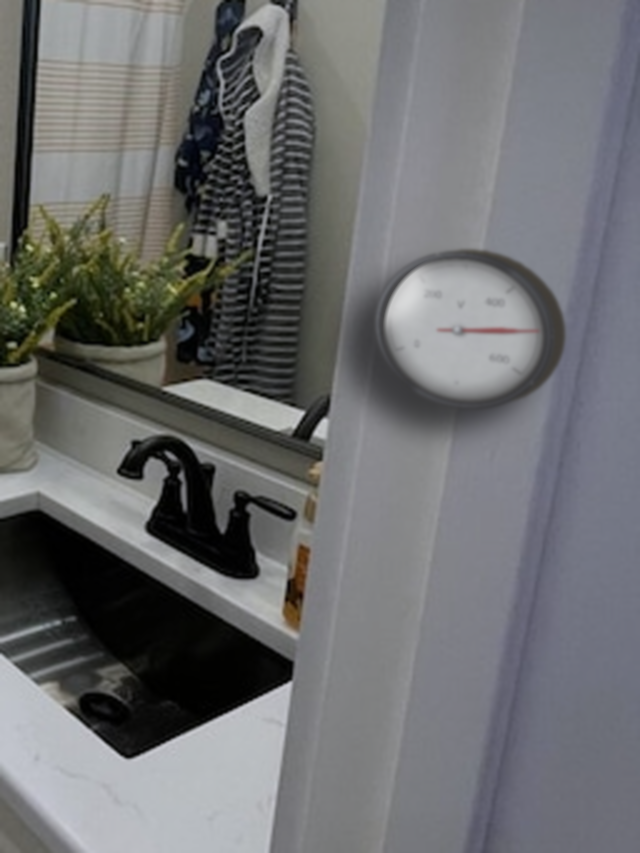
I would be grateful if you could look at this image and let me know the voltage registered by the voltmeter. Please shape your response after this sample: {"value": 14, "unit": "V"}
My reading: {"value": 500, "unit": "V"}
